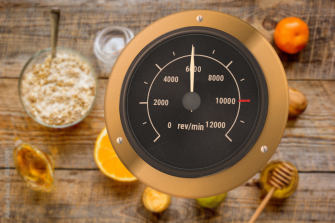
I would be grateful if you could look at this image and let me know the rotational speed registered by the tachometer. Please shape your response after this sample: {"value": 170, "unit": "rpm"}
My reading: {"value": 6000, "unit": "rpm"}
